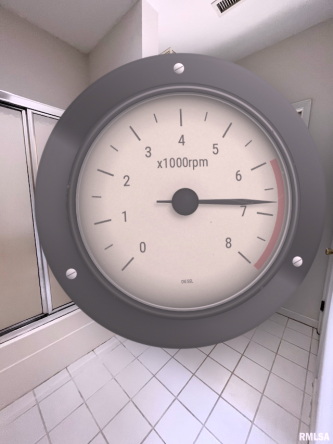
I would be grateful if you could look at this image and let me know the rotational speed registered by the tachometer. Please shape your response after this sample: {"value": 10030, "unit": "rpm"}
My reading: {"value": 6750, "unit": "rpm"}
